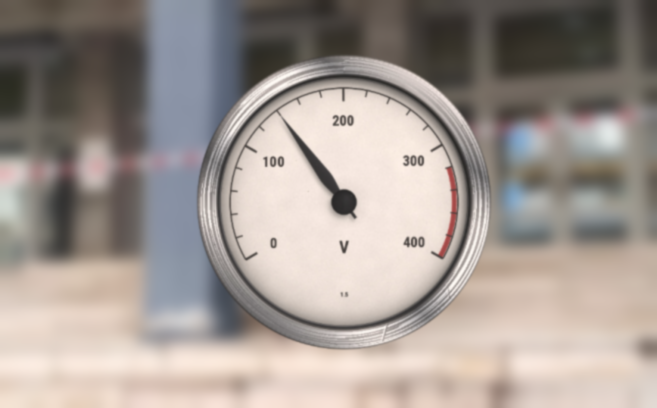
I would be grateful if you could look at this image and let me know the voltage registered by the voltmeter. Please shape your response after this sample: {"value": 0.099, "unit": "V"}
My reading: {"value": 140, "unit": "V"}
